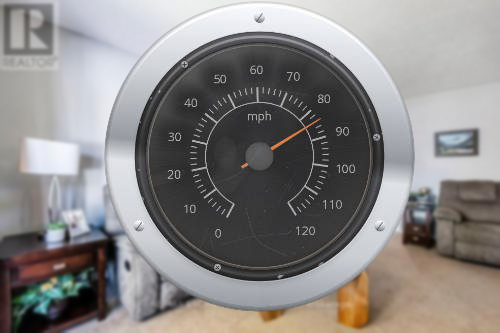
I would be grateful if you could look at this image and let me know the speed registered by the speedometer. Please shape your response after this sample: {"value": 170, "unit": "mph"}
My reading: {"value": 84, "unit": "mph"}
